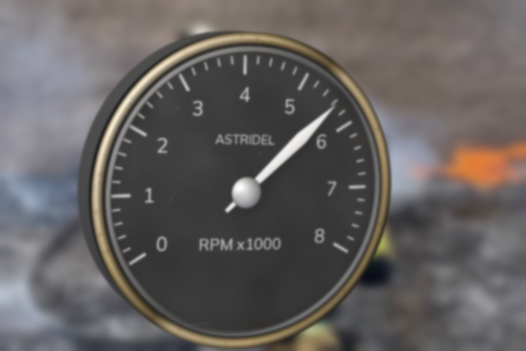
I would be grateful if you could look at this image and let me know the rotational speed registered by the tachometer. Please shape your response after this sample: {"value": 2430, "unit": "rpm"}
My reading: {"value": 5600, "unit": "rpm"}
